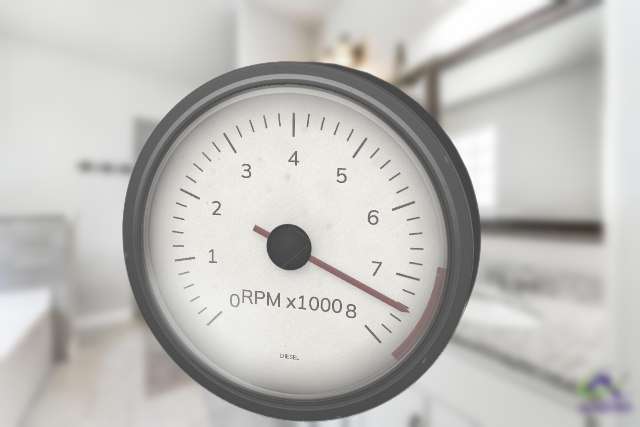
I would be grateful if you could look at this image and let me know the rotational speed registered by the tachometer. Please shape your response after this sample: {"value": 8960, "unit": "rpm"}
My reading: {"value": 7400, "unit": "rpm"}
